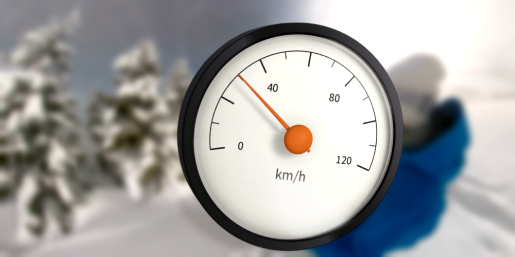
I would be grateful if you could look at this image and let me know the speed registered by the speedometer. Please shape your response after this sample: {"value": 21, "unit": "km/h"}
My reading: {"value": 30, "unit": "km/h"}
